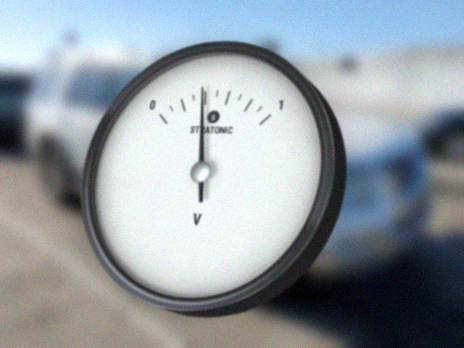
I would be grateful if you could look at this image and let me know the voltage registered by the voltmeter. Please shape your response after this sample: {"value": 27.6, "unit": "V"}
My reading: {"value": 0.4, "unit": "V"}
